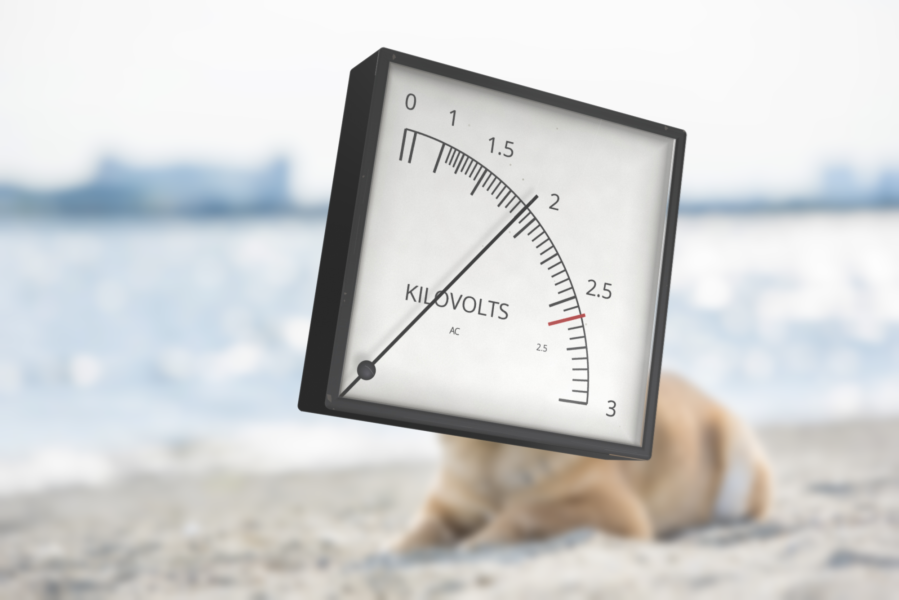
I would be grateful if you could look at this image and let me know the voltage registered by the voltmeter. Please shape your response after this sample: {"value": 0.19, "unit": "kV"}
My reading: {"value": 1.9, "unit": "kV"}
